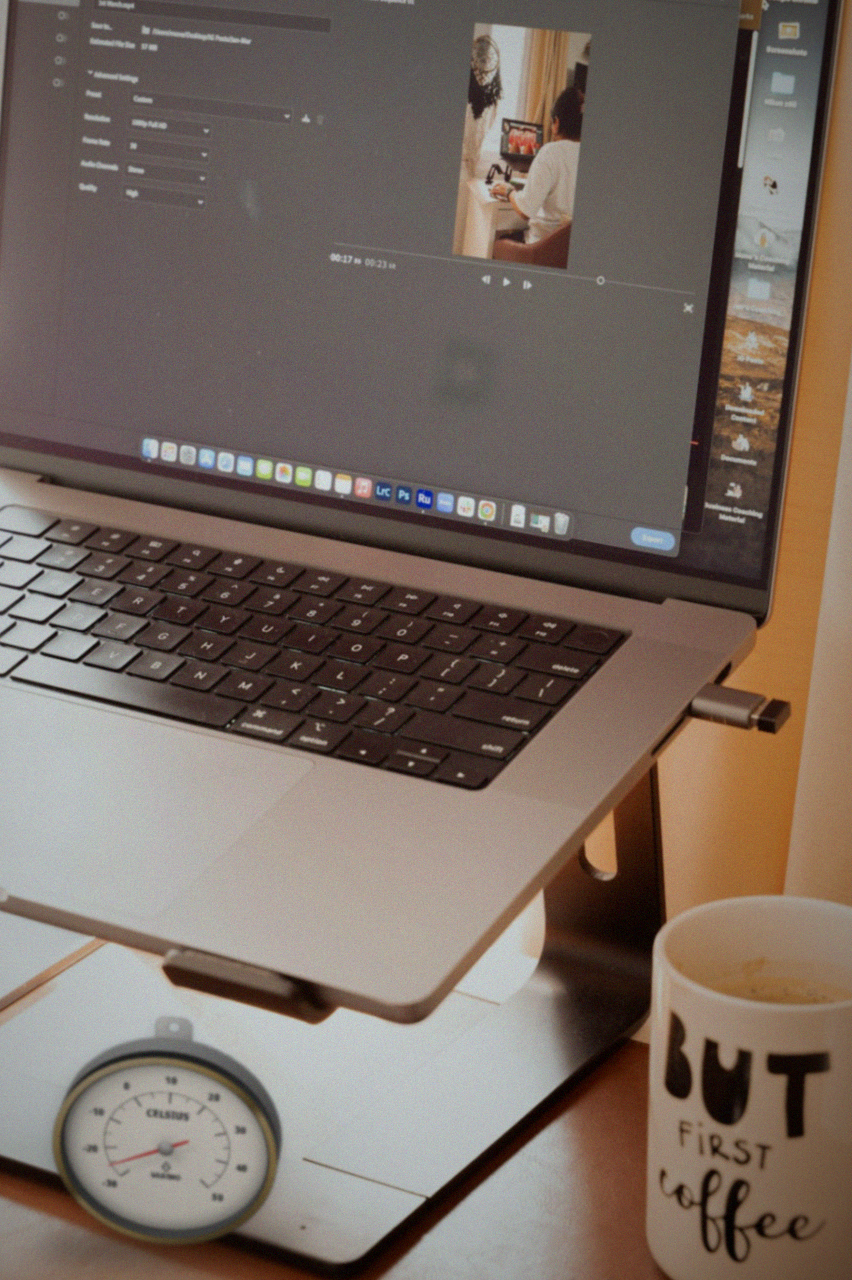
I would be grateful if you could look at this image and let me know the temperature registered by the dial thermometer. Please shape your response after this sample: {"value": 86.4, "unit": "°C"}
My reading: {"value": -25, "unit": "°C"}
